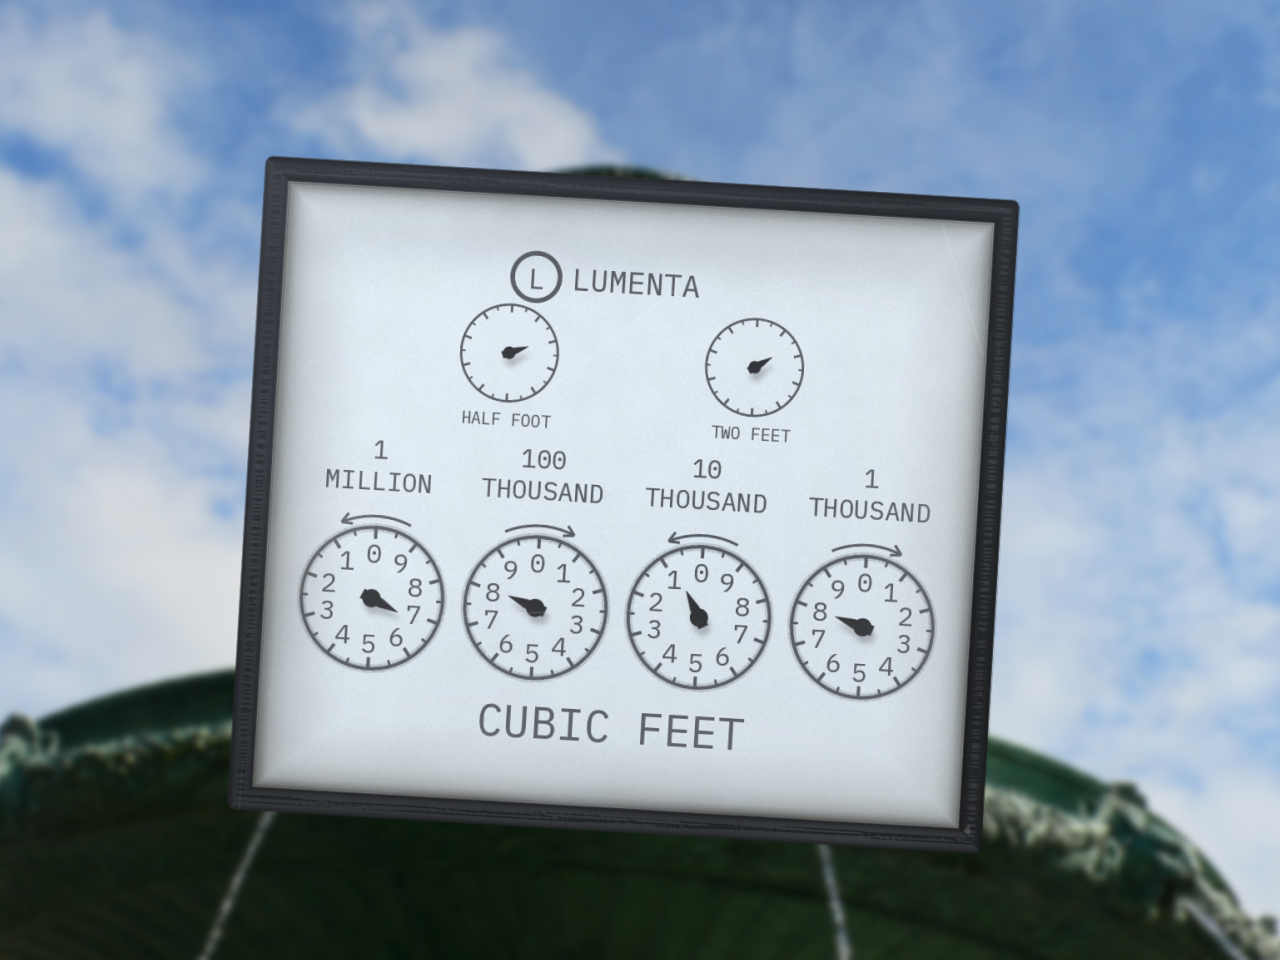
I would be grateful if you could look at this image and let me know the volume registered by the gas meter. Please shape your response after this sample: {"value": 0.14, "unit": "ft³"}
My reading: {"value": 680800, "unit": "ft³"}
